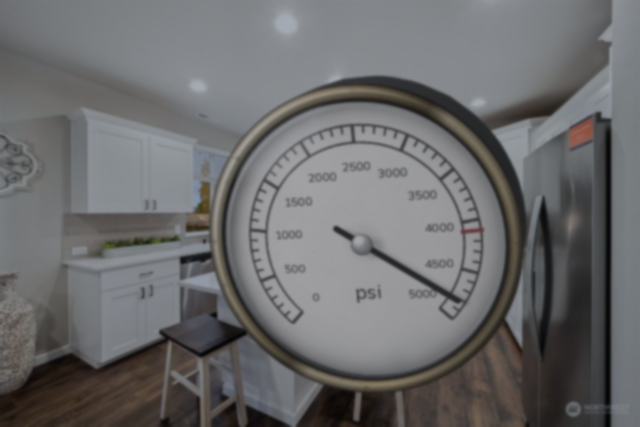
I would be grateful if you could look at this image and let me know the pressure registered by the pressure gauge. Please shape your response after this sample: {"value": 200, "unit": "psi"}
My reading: {"value": 4800, "unit": "psi"}
